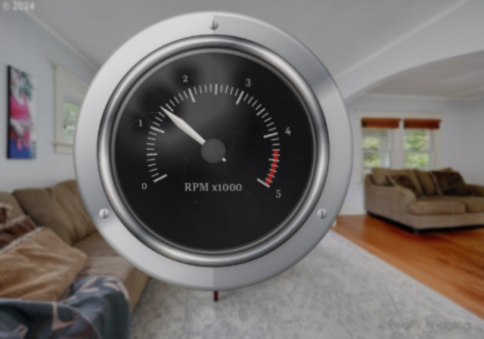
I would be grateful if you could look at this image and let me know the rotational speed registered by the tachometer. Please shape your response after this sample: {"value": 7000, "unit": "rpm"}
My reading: {"value": 1400, "unit": "rpm"}
